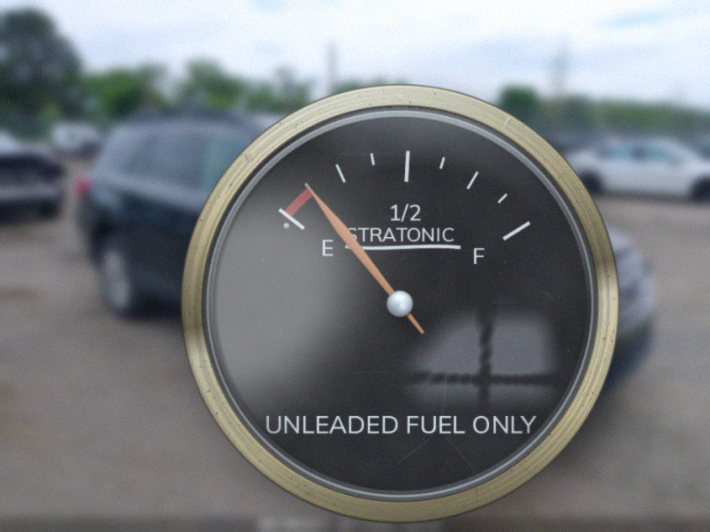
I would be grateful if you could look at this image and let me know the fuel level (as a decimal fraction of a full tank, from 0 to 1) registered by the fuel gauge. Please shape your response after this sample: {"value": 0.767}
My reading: {"value": 0.125}
